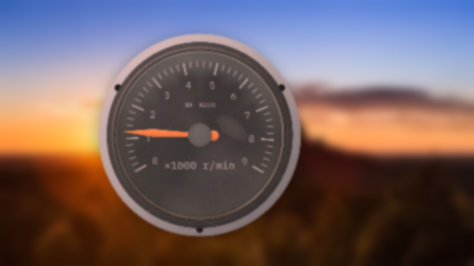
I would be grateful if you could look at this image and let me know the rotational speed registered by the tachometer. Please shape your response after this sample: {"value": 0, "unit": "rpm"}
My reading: {"value": 1200, "unit": "rpm"}
